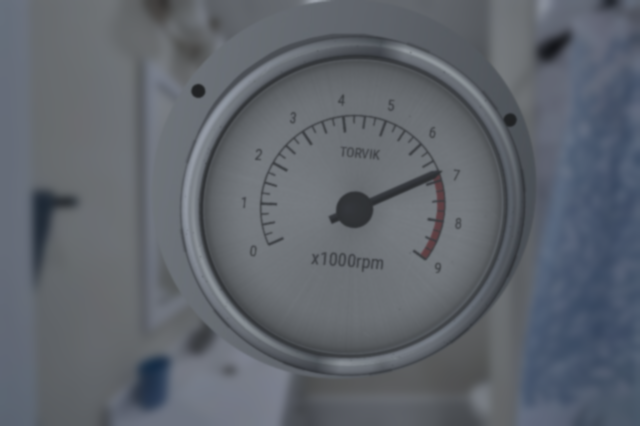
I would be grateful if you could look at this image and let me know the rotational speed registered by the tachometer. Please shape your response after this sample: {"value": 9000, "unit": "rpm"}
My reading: {"value": 6750, "unit": "rpm"}
